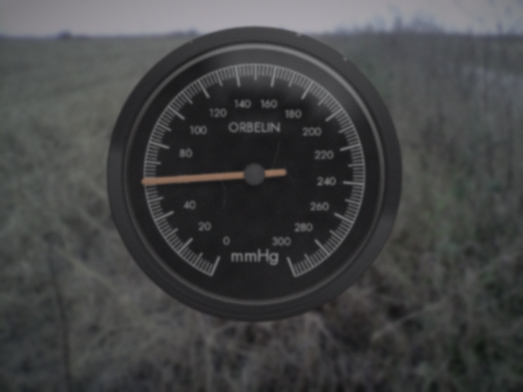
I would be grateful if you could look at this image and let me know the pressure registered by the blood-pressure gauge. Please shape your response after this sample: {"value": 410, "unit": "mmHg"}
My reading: {"value": 60, "unit": "mmHg"}
